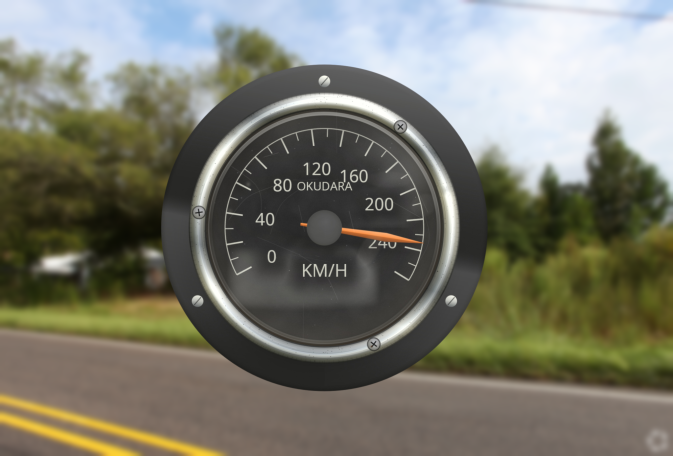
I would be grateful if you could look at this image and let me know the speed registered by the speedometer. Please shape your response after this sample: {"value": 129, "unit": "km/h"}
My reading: {"value": 235, "unit": "km/h"}
